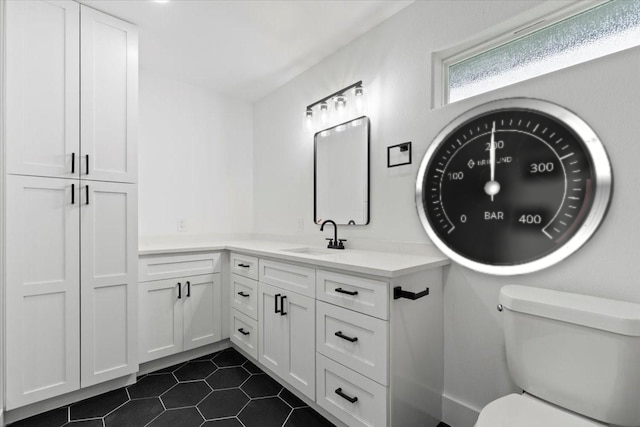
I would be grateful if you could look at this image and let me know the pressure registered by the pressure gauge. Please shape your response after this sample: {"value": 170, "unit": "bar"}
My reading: {"value": 200, "unit": "bar"}
